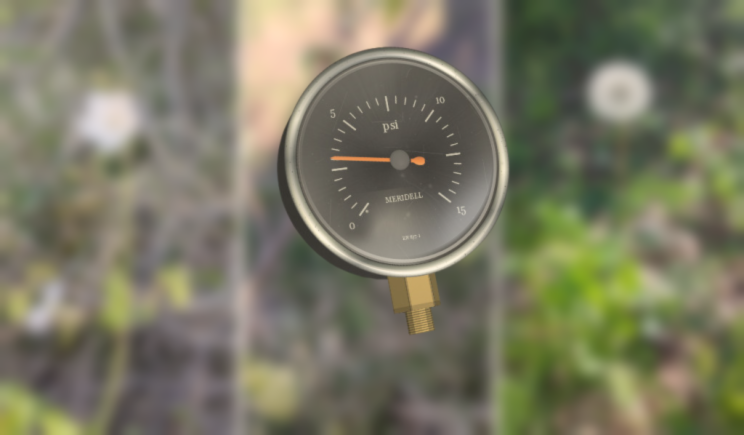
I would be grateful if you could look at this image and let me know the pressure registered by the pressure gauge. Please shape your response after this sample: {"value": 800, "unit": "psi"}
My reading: {"value": 3, "unit": "psi"}
